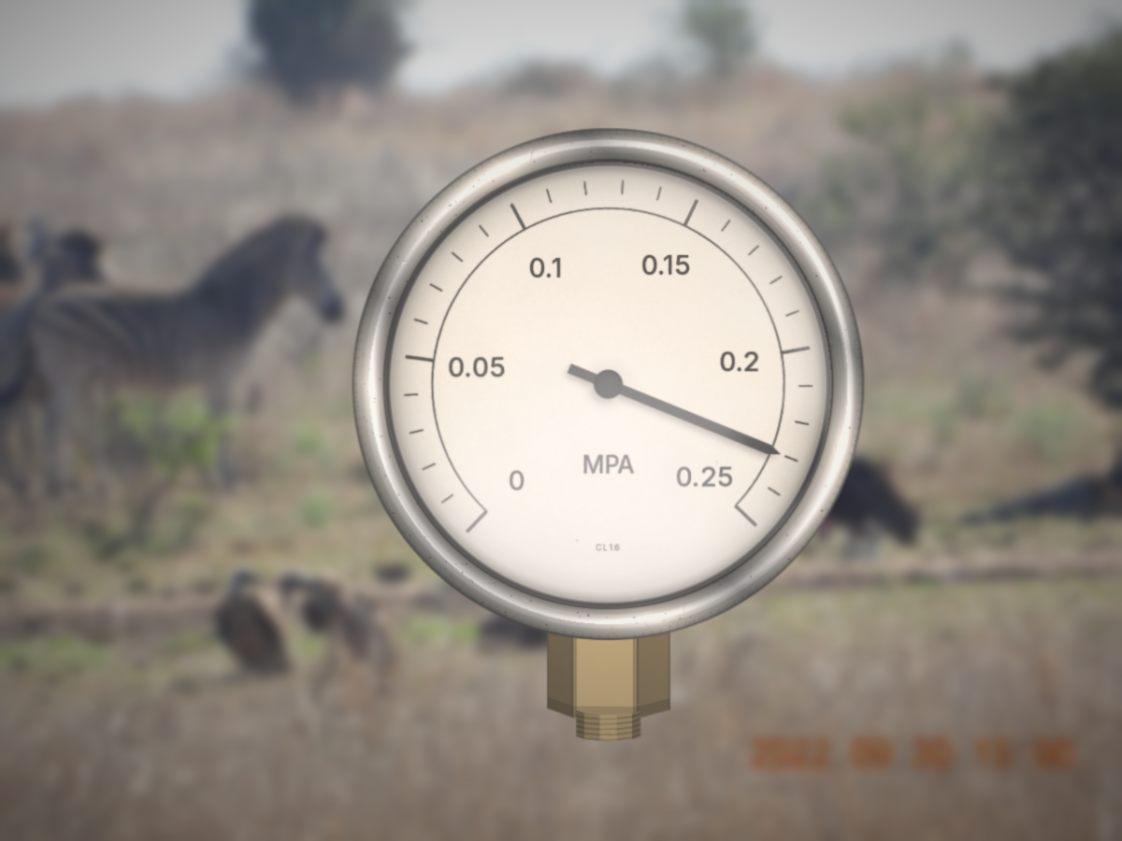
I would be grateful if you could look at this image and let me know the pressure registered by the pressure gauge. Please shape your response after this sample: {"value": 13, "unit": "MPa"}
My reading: {"value": 0.23, "unit": "MPa"}
